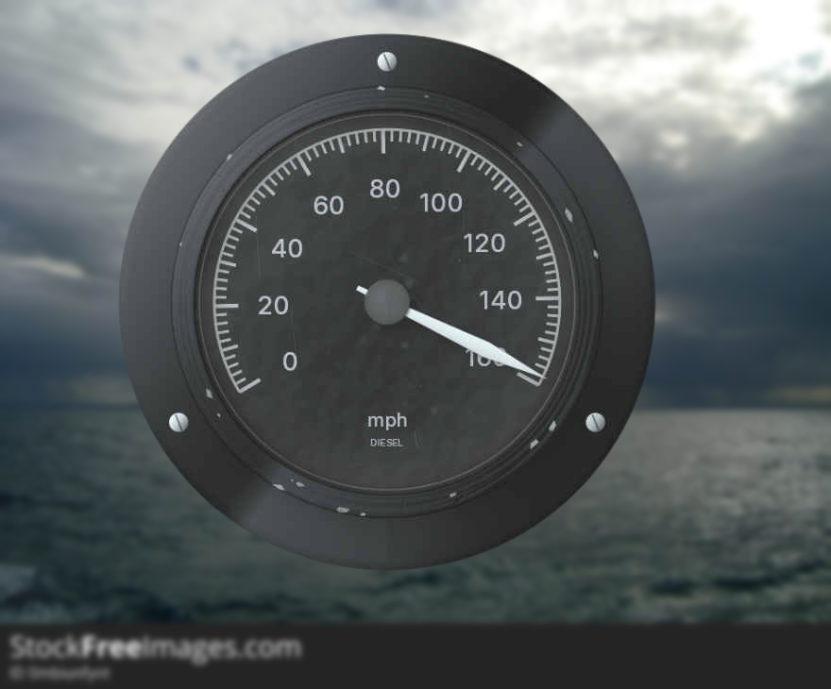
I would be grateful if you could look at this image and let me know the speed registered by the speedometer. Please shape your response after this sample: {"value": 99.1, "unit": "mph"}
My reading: {"value": 158, "unit": "mph"}
